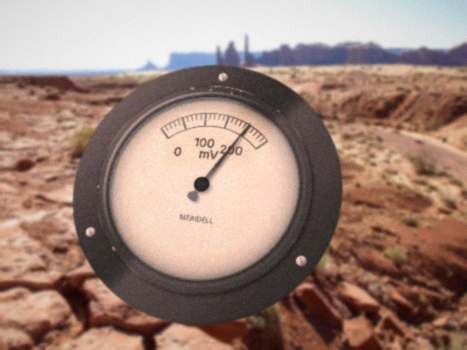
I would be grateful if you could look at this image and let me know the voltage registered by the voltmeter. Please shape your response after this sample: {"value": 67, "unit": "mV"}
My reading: {"value": 200, "unit": "mV"}
